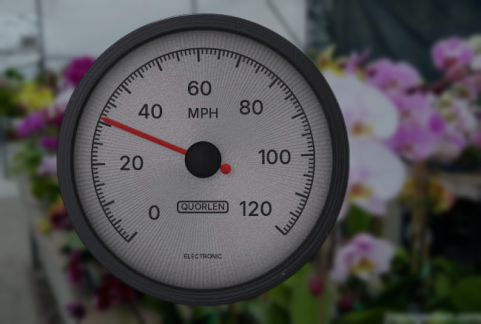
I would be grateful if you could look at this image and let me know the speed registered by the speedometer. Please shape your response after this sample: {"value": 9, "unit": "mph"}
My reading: {"value": 31, "unit": "mph"}
